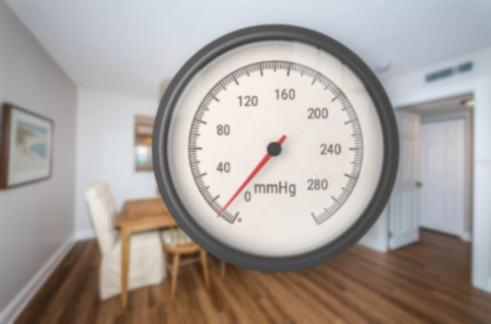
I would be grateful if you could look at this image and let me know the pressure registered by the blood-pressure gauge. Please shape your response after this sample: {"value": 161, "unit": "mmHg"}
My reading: {"value": 10, "unit": "mmHg"}
